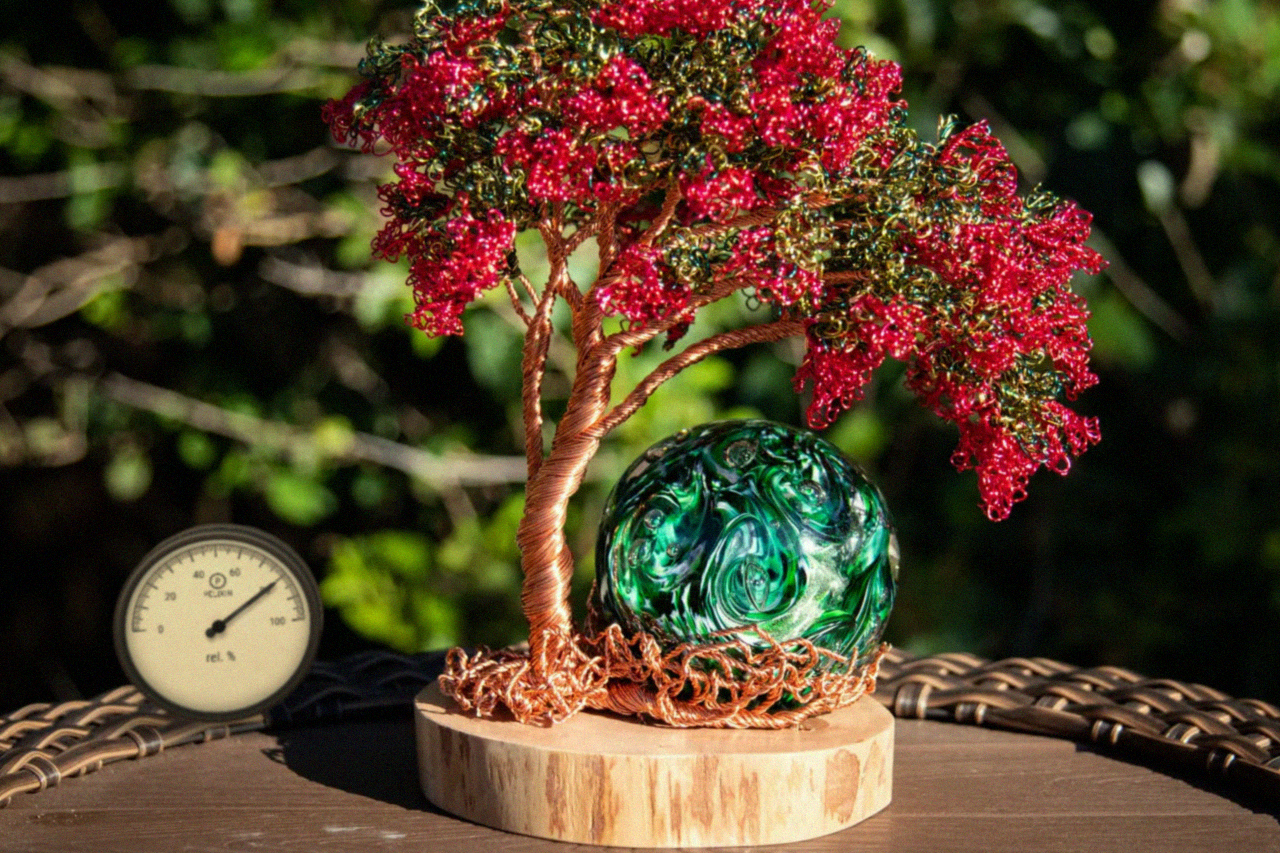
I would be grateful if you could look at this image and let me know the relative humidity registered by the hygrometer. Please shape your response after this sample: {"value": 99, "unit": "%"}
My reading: {"value": 80, "unit": "%"}
